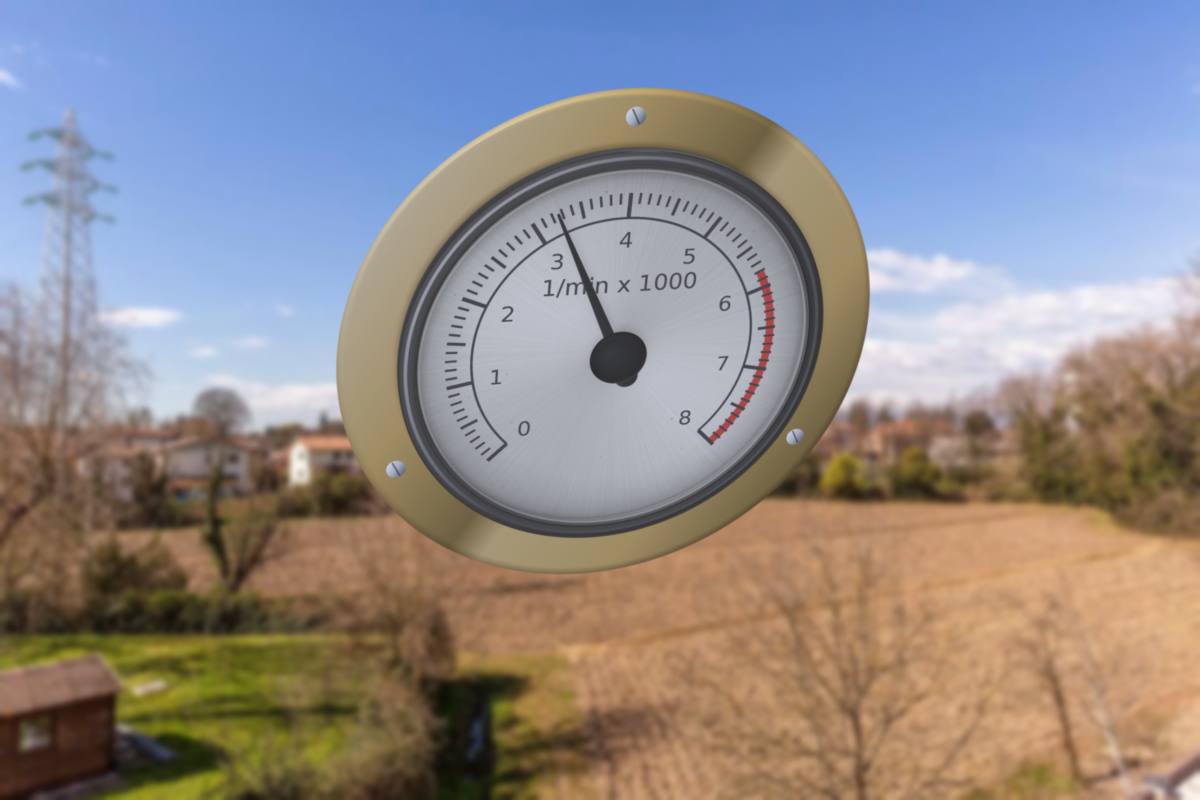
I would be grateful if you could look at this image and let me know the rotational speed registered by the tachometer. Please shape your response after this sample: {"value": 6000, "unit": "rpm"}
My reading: {"value": 3250, "unit": "rpm"}
